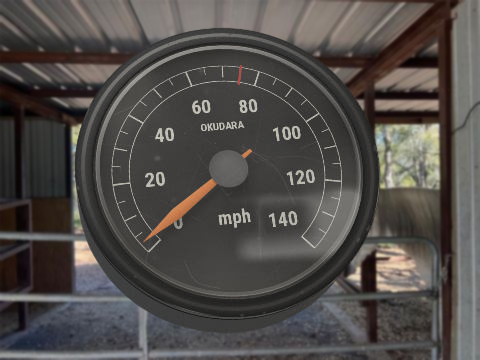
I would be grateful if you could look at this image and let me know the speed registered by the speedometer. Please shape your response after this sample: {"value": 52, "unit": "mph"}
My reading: {"value": 2.5, "unit": "mph"}
